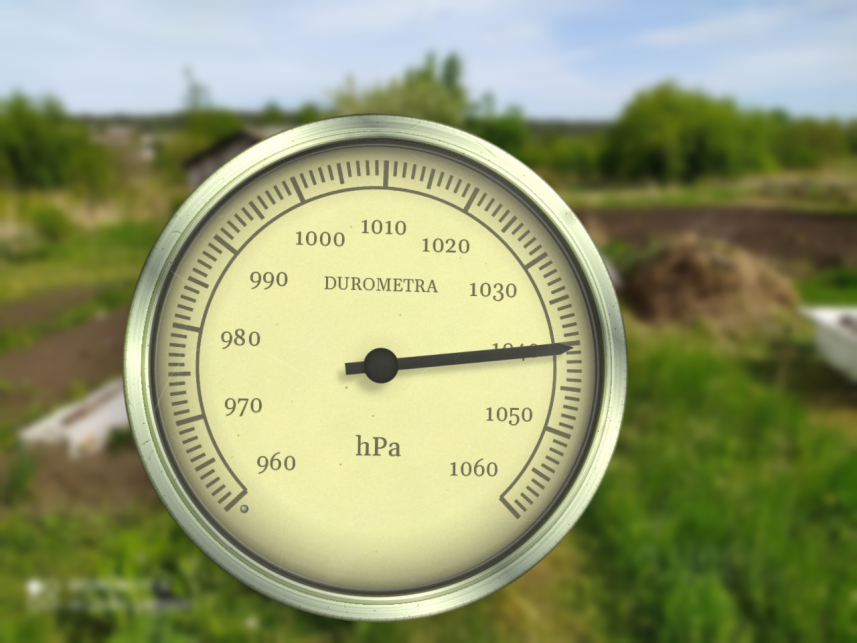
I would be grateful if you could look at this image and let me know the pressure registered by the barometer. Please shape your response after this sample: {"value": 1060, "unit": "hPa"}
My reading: {"value": 1040.5, "unit": "hPa"}
